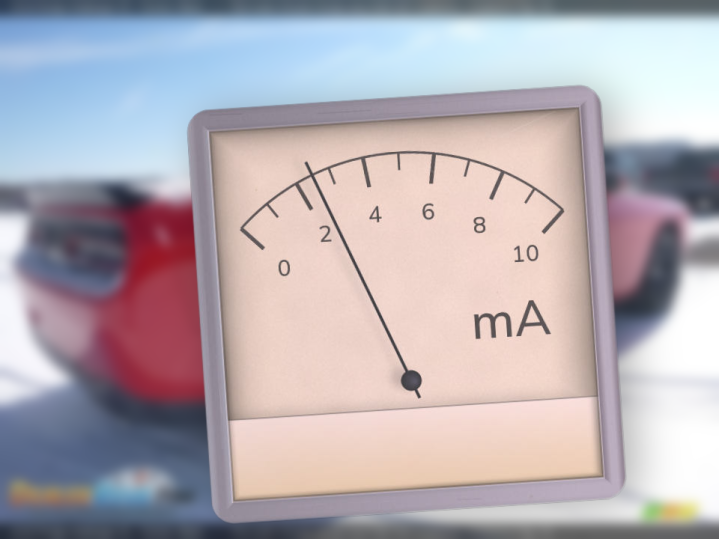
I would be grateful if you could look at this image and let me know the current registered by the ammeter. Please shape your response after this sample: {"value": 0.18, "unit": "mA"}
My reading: {"value": 2.5, "unit": "mA"}
